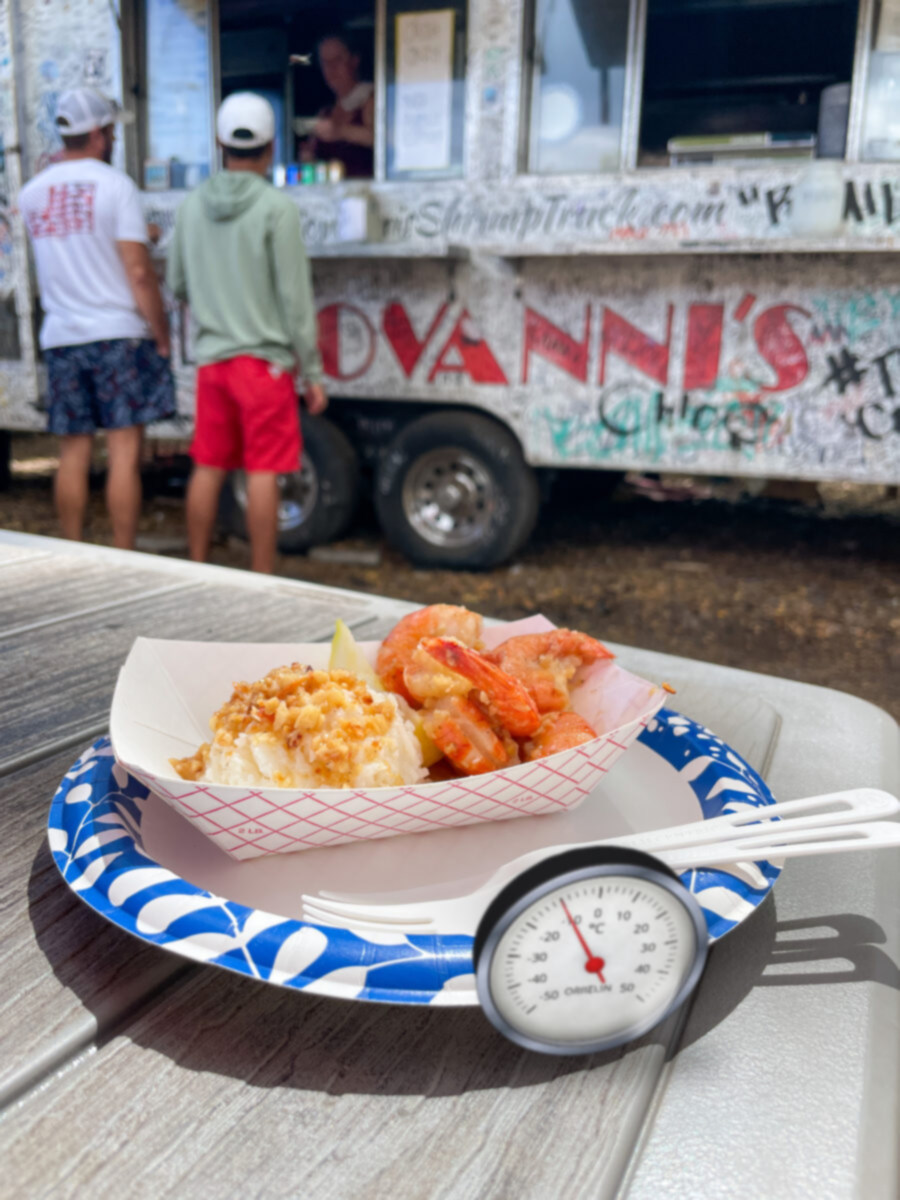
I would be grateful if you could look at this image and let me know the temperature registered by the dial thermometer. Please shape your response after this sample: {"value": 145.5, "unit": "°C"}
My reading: {"value": -10, "unit": "°C"}
